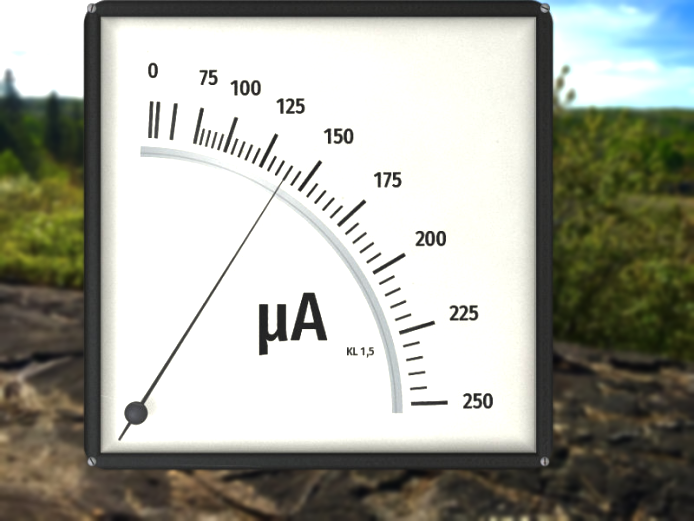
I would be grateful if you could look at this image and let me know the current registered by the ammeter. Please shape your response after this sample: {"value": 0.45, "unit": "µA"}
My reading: {"value": 140, "unit": "µA"}
